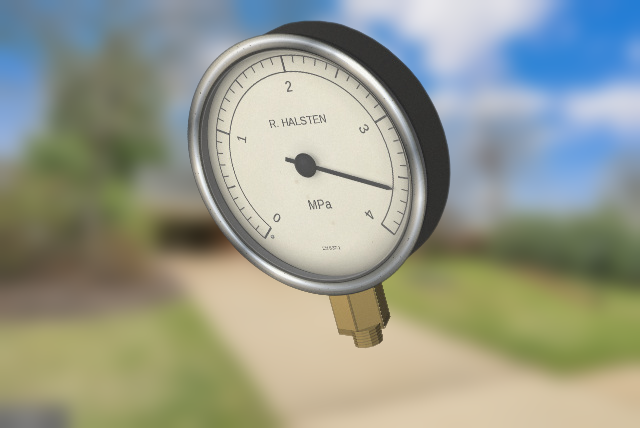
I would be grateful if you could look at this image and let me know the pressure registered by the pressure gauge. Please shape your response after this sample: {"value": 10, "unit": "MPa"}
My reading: {"value": 3.6, "unit": "MPa"}
